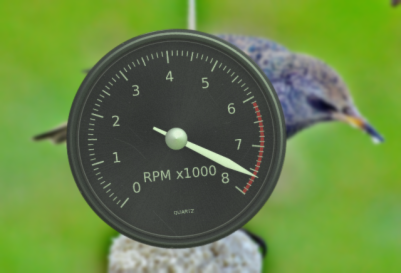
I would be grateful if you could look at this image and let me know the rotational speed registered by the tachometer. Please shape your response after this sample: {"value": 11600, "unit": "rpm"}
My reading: {"value": 7600, "unit": "rpm"}
